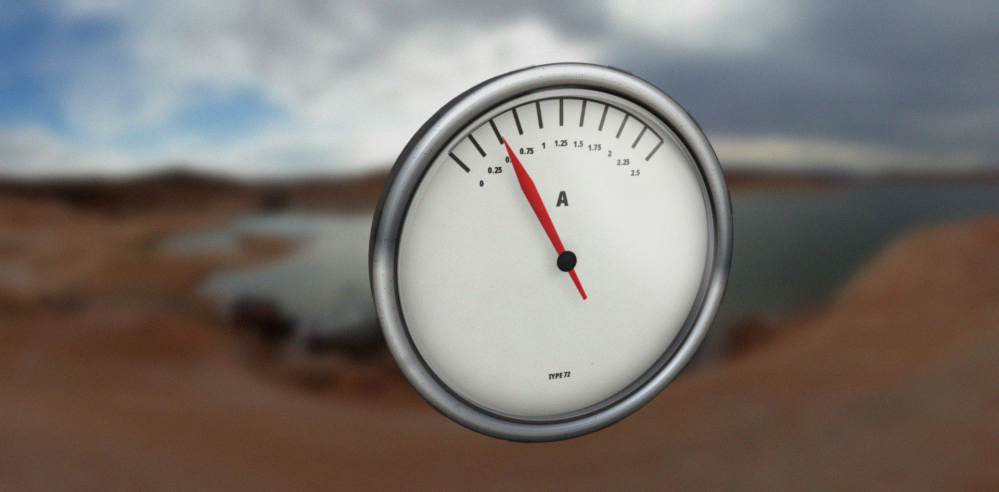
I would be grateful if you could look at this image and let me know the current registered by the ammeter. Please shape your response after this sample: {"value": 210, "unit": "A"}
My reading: {"value": 0.5, "unit": "A"}
